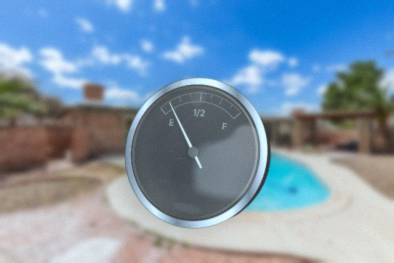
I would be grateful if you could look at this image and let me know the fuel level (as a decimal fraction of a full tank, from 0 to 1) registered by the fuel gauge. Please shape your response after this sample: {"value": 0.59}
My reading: {"value": 0.125}
